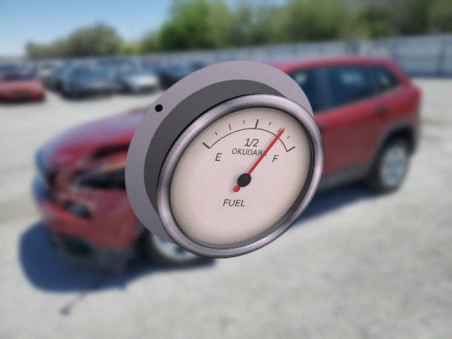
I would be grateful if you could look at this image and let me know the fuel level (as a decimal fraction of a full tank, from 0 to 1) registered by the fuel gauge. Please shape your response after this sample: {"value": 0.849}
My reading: {"value": 0.75}
